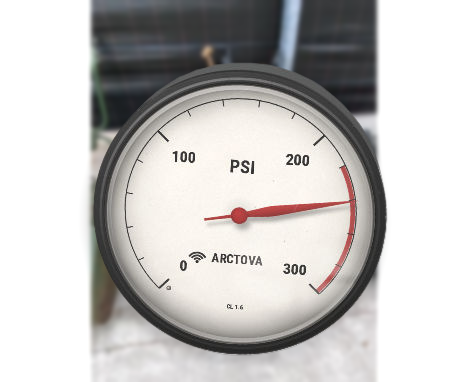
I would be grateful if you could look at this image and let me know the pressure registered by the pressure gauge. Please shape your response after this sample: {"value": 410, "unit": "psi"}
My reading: {"value": 240, "unit": "psi"}
